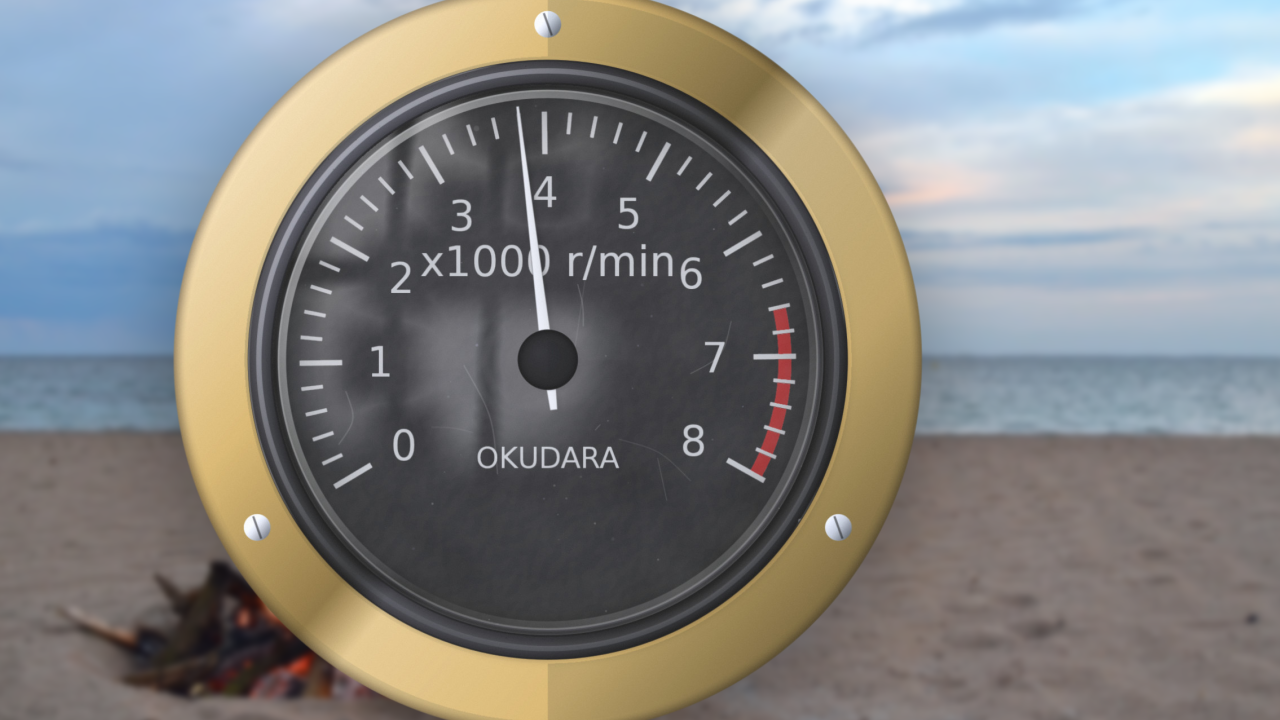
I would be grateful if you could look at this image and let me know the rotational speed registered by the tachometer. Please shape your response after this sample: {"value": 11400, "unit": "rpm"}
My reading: {"value": 3800, "unit": "rpm"}
